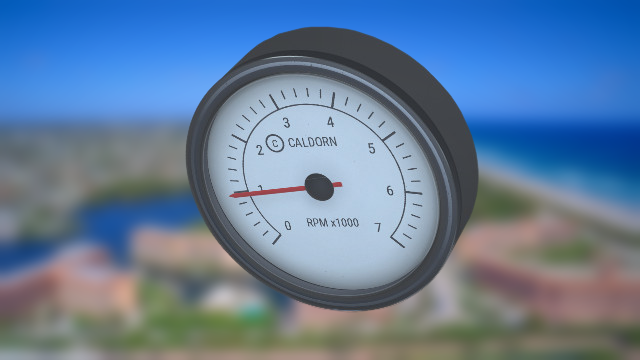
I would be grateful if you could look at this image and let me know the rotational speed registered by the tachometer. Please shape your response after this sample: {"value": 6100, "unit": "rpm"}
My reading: {"value": 1000, "unit": "rpm"}
